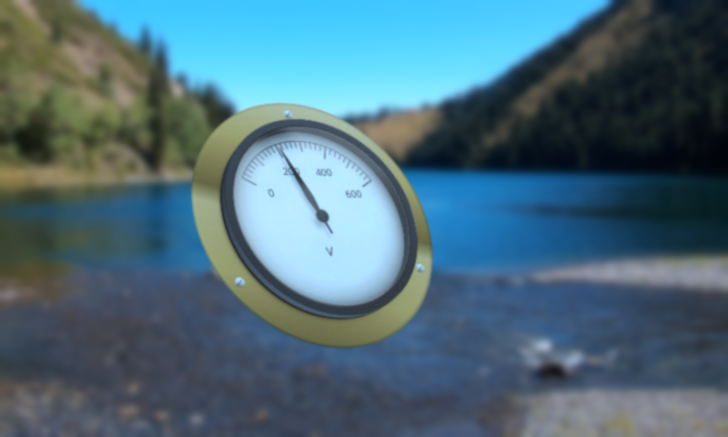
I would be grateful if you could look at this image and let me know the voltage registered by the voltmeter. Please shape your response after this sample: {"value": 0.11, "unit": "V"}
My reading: {"value": 200, "unit": "V"}
